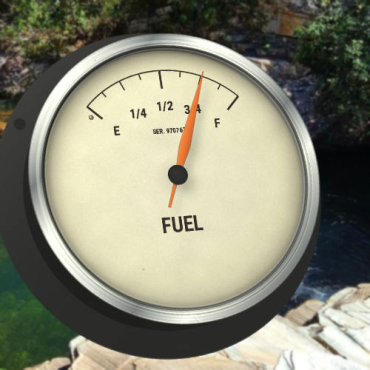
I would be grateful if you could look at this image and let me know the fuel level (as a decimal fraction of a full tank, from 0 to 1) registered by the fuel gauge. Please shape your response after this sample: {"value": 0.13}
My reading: {"value": 0.75}
